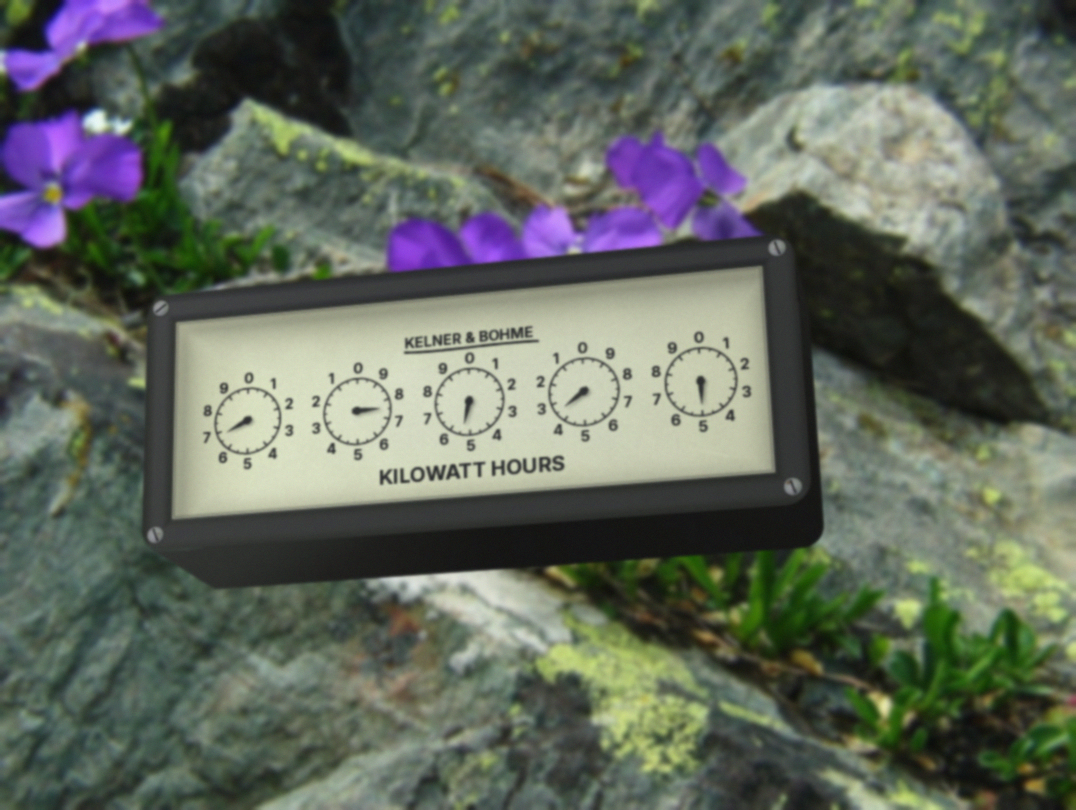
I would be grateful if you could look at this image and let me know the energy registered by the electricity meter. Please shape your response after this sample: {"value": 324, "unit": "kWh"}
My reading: {"value": 67535, "unit": "kWh"}
